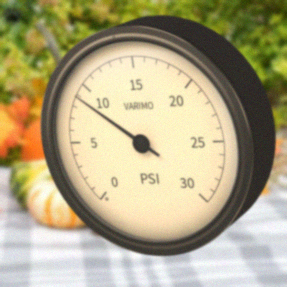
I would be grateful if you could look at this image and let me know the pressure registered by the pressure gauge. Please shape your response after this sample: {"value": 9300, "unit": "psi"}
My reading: {"value": 9, "unit": "psi"}
